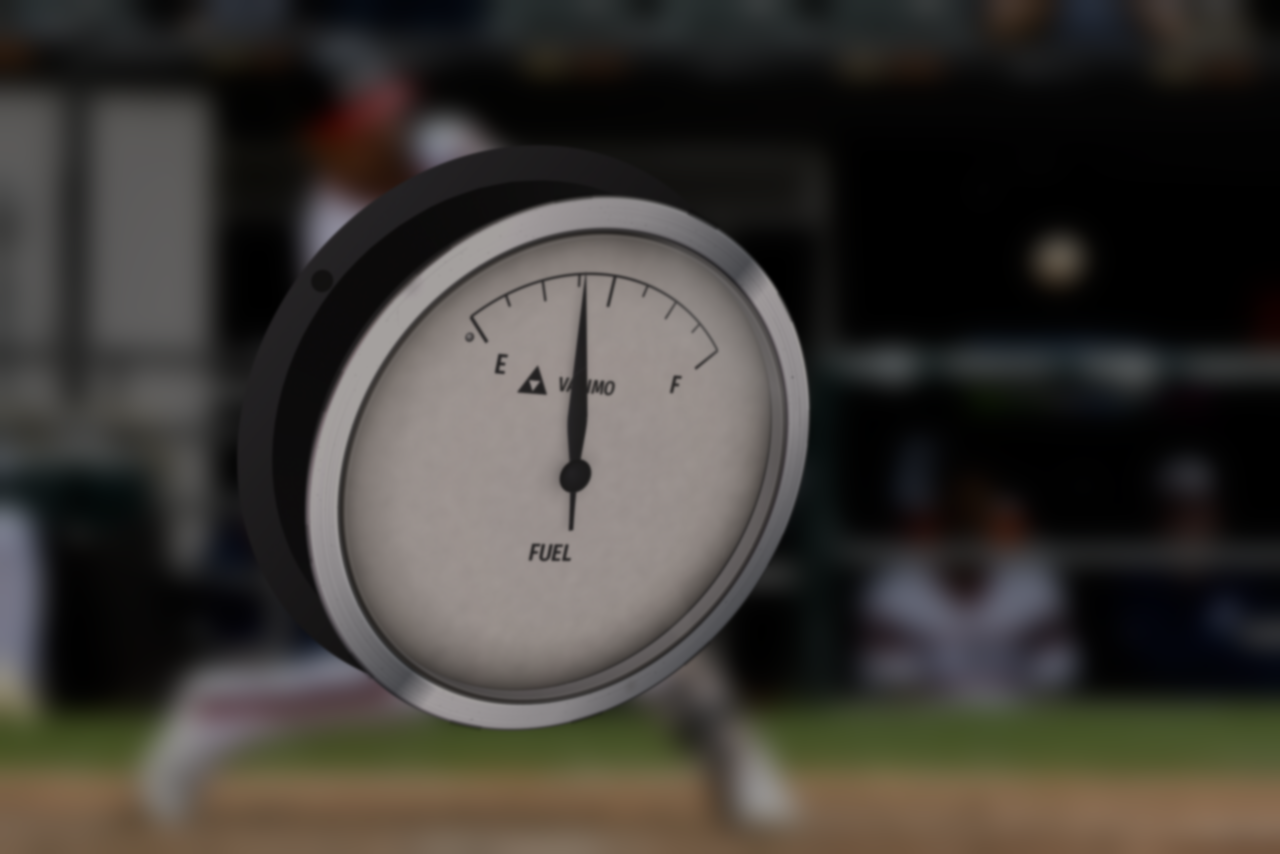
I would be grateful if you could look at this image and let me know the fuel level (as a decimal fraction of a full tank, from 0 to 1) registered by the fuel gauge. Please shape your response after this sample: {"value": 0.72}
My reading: {"value": 0.375}
